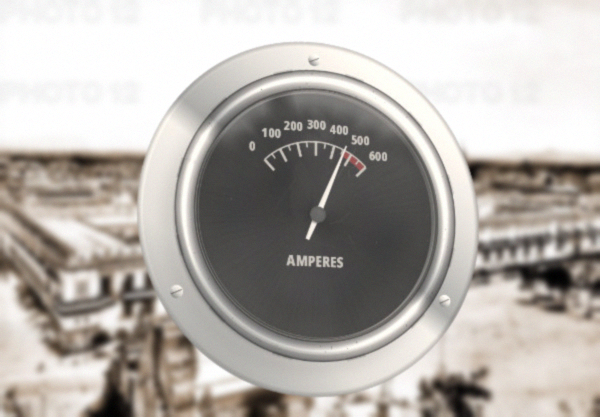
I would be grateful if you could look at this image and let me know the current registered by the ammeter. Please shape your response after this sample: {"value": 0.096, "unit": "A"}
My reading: {"value": 450, "unit": "A"}
